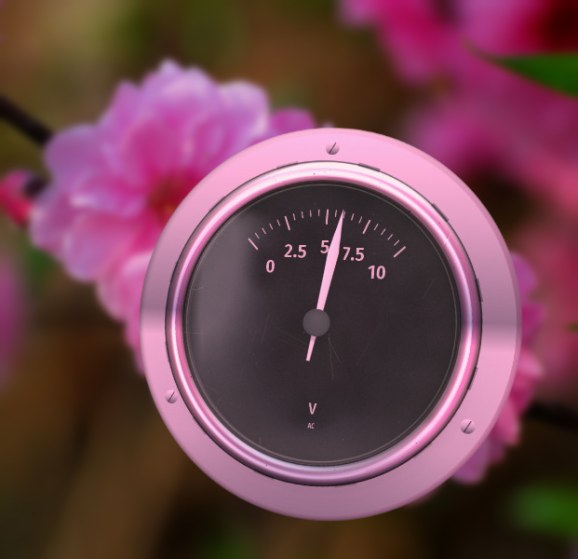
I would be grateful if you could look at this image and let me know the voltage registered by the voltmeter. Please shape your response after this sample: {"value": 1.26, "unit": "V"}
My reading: {"value": 6, "unit": "V"}
